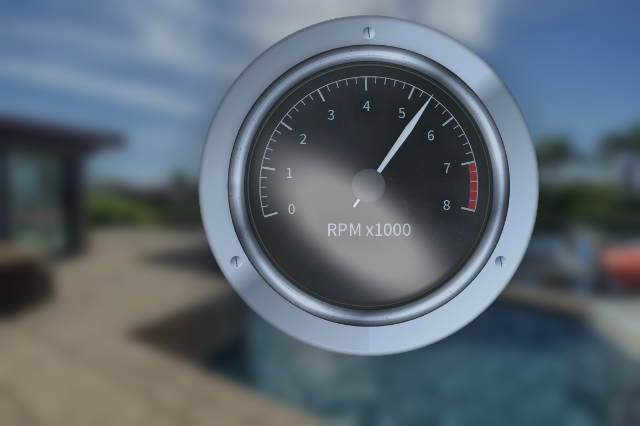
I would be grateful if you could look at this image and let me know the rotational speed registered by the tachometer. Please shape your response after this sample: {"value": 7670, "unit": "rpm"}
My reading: {"value": 5400, "unit": "rpm"}
